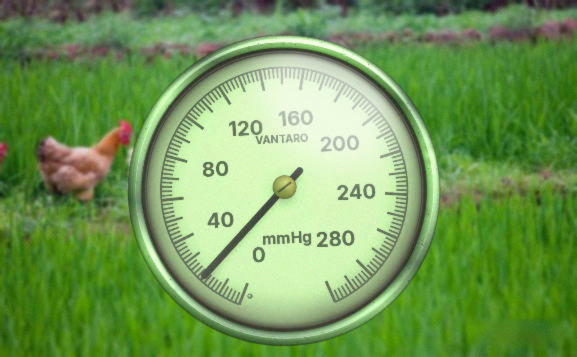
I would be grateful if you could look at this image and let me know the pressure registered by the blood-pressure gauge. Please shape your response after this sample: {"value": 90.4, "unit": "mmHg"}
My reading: {"value": 20, "unit": "mmHg"}
